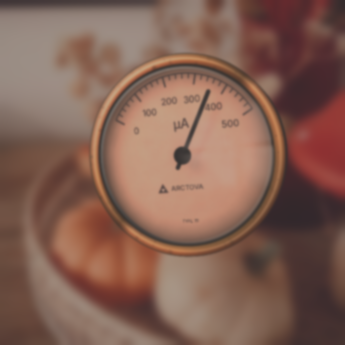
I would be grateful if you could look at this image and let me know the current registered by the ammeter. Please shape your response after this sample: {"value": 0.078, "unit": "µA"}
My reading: {"value": 360, "unit": "µA"}
